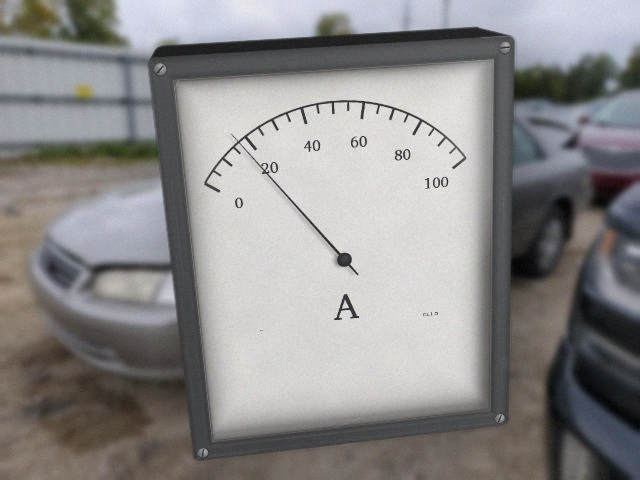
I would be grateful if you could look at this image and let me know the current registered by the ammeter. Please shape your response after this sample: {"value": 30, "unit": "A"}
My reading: {"value": 17.5, "unit": "A"}
